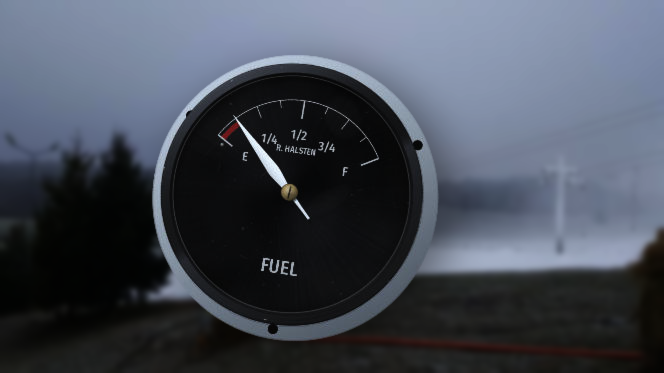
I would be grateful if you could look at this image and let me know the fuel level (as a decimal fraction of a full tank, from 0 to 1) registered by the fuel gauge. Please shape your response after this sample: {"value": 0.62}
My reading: {"value": 0.125}
